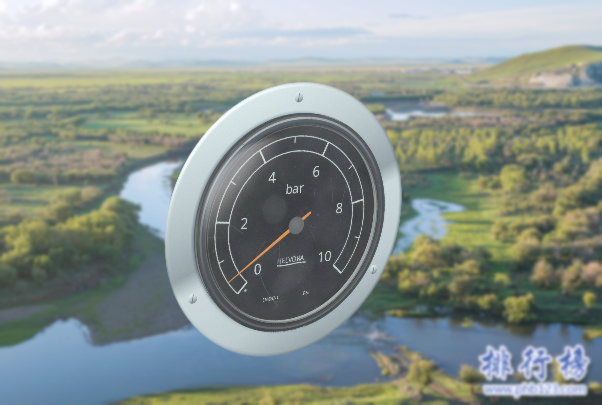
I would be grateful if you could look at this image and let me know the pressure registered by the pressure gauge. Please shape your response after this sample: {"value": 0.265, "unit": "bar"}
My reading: {"value": 0.5, "unit": "bar"}
